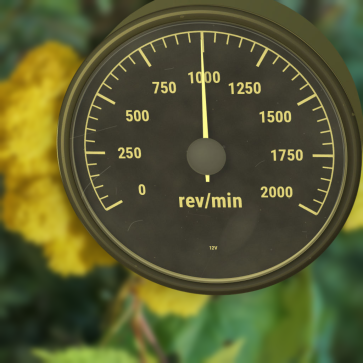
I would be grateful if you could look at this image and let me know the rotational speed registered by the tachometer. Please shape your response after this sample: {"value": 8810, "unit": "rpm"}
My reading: {"value": 1000, "unit": "rpm"}
